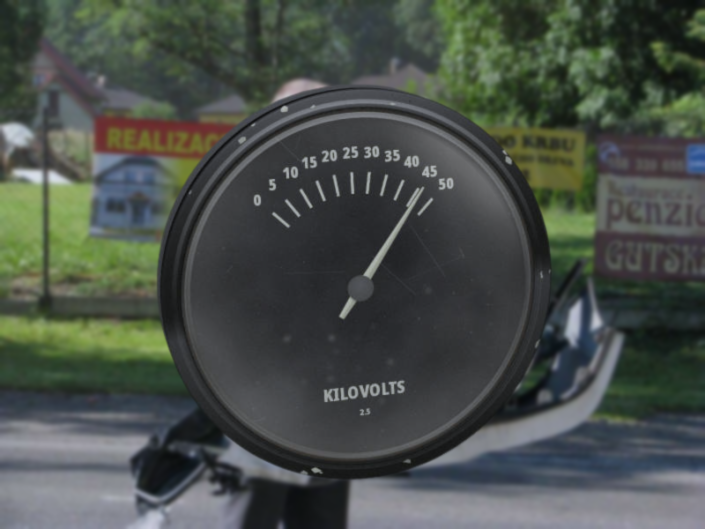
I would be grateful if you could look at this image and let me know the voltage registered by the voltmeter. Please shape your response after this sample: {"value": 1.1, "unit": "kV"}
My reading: {"value": 45, "unit": "kV"}
